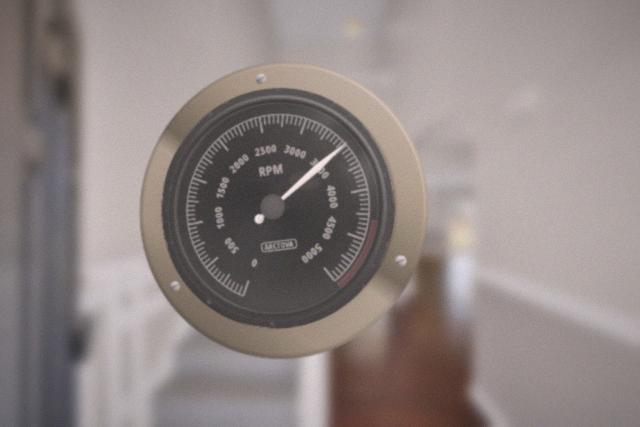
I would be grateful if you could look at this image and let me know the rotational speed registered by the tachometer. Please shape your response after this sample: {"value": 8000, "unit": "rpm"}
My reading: {"value": 3500, "unit": "rpm"}
